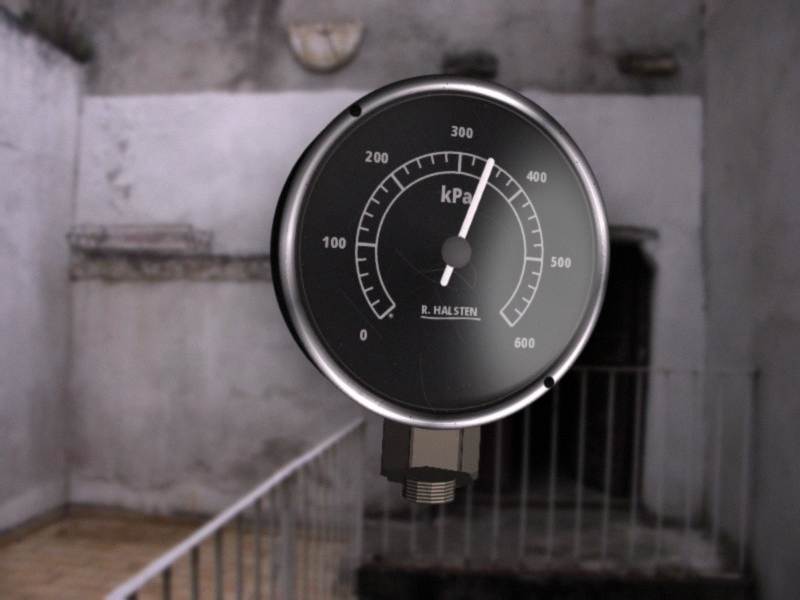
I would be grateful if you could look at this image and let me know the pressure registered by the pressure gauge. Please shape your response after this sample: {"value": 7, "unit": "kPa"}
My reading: {"value": 340, "unit": "kPa"}
